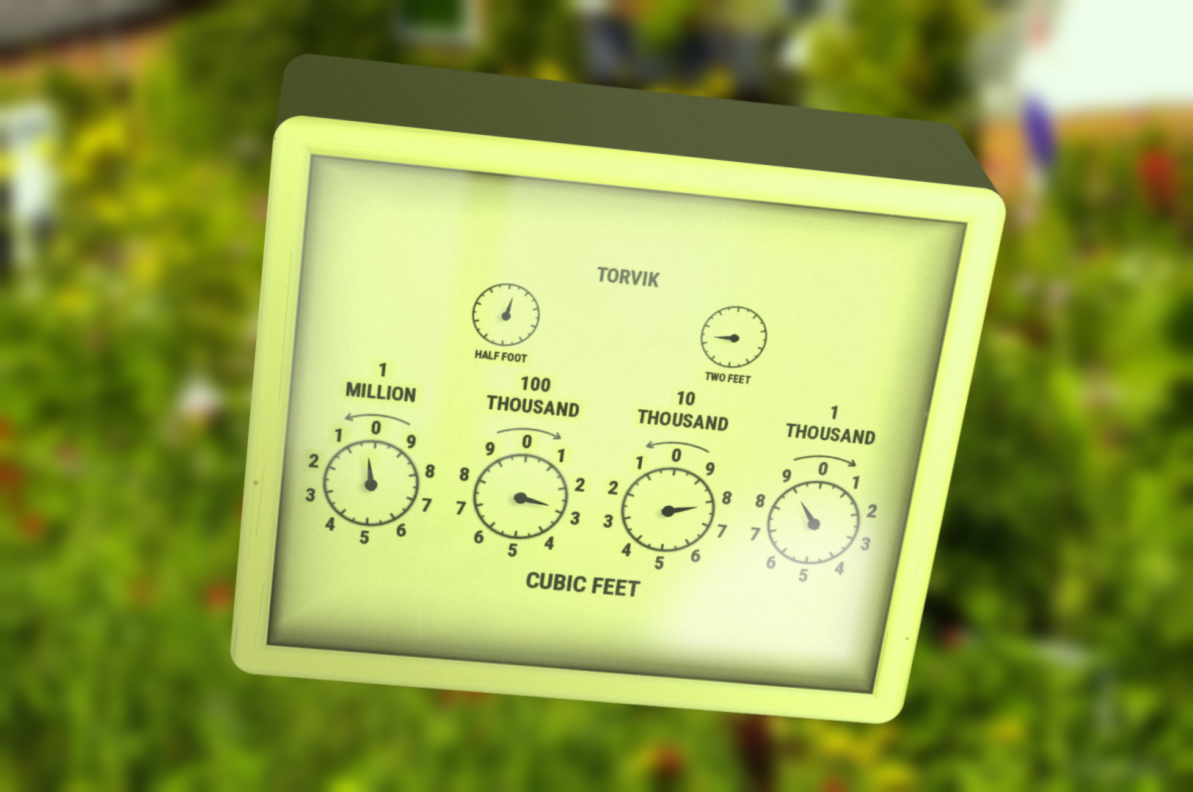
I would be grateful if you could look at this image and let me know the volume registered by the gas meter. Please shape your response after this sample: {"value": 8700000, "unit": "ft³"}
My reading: {"value": 27900, "unit": "ft³"}
